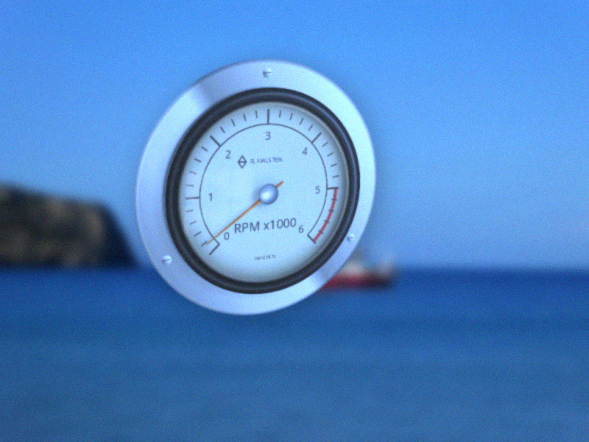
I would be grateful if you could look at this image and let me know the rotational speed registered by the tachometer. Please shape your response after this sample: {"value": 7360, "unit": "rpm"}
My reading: {"value": 200, "unit": "rpm"}
